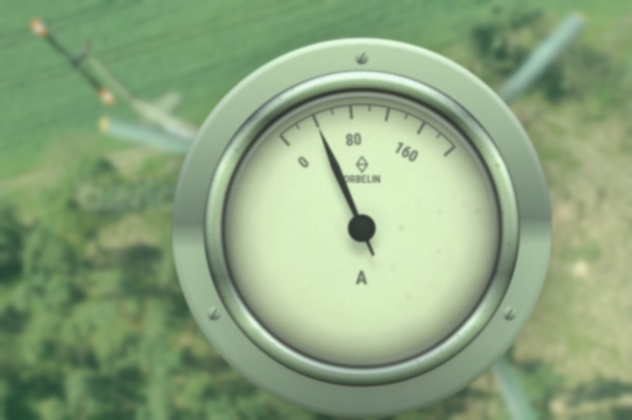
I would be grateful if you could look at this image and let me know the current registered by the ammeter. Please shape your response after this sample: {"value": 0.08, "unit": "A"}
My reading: {"value": 40, "unit": "A"}
